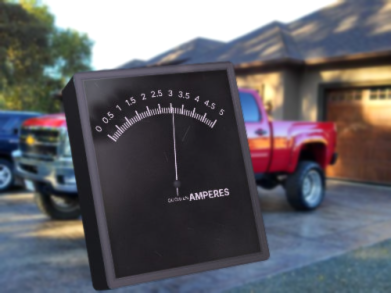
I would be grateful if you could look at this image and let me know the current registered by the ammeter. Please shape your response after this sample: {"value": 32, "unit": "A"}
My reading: {"value": 3, "unit": "A"}
